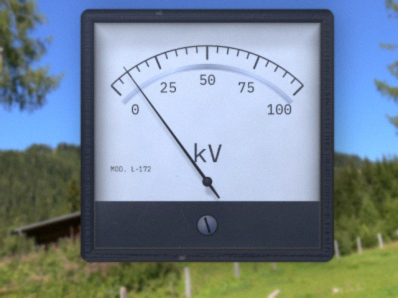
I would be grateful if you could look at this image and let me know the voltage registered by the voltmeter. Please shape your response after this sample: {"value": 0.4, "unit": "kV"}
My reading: {"value": 10, "unit": "kV"}
